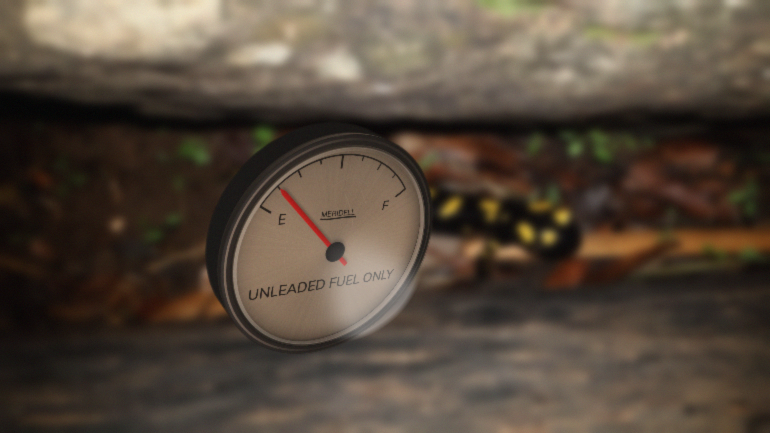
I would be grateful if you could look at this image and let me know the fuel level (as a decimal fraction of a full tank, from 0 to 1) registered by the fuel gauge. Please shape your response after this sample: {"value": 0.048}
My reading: {"value": 0.125}
